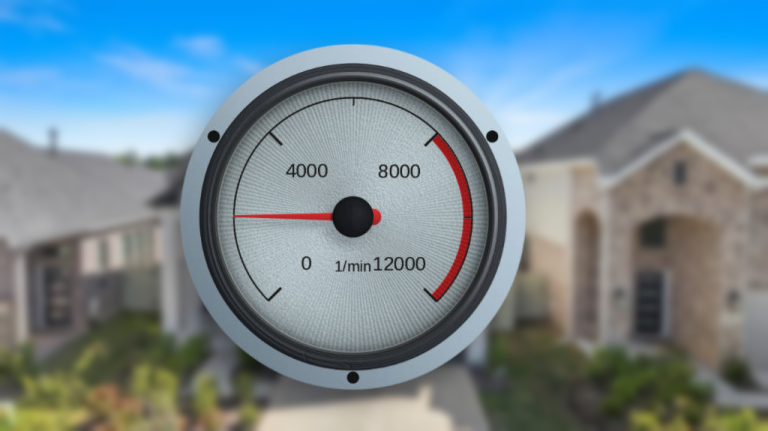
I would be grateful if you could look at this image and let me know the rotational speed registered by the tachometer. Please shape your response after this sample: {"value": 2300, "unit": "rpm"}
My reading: {"value": 2000, "unit": "rpm"}
